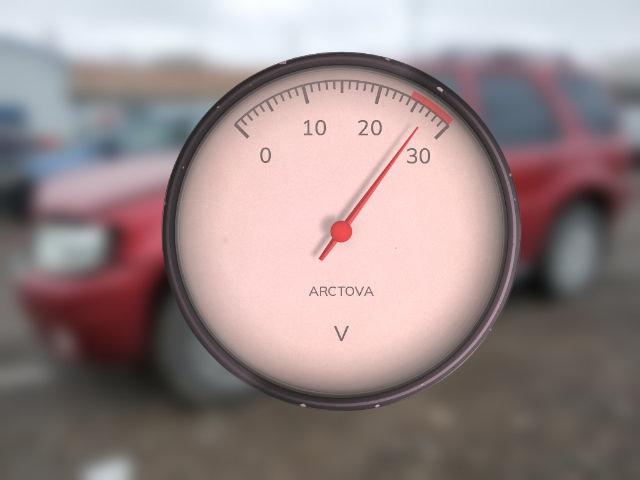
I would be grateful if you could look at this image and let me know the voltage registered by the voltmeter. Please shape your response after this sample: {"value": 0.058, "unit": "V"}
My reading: {"value": 27, "unit": "V"}
